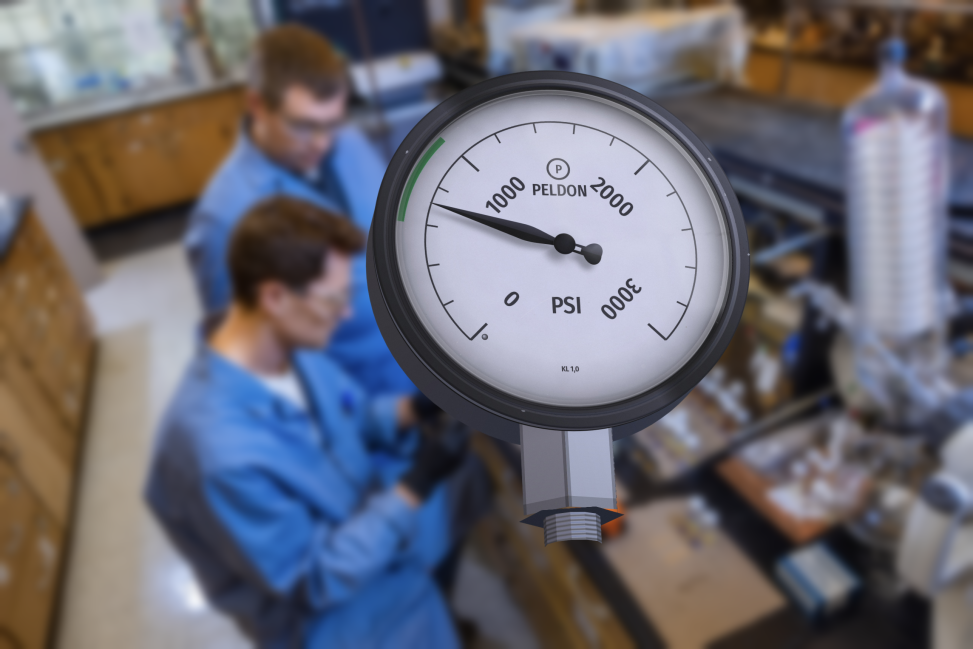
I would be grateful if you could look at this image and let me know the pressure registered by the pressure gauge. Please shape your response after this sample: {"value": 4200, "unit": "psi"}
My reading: {"value": 700, "unit": "psi"}
